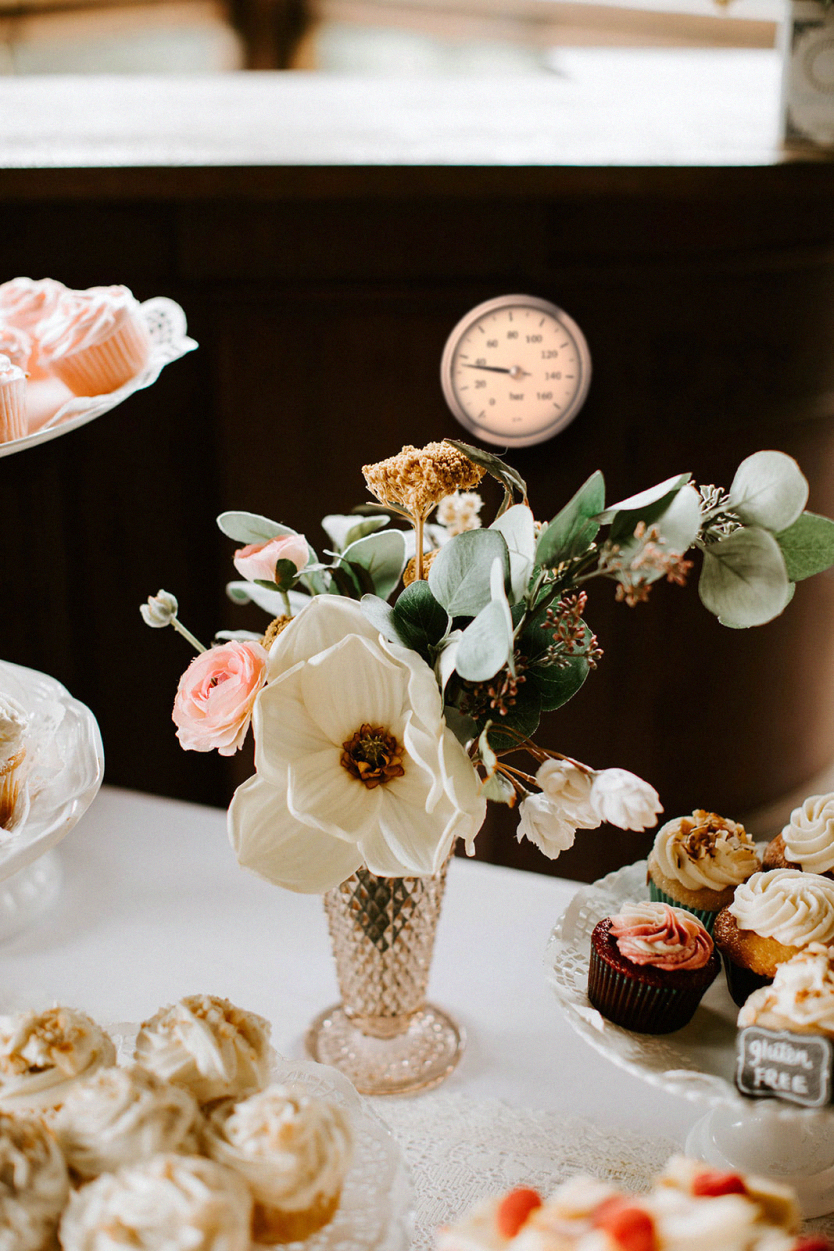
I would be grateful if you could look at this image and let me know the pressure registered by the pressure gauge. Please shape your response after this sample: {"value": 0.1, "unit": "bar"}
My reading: {"value": 35, "unit": "bar"}
